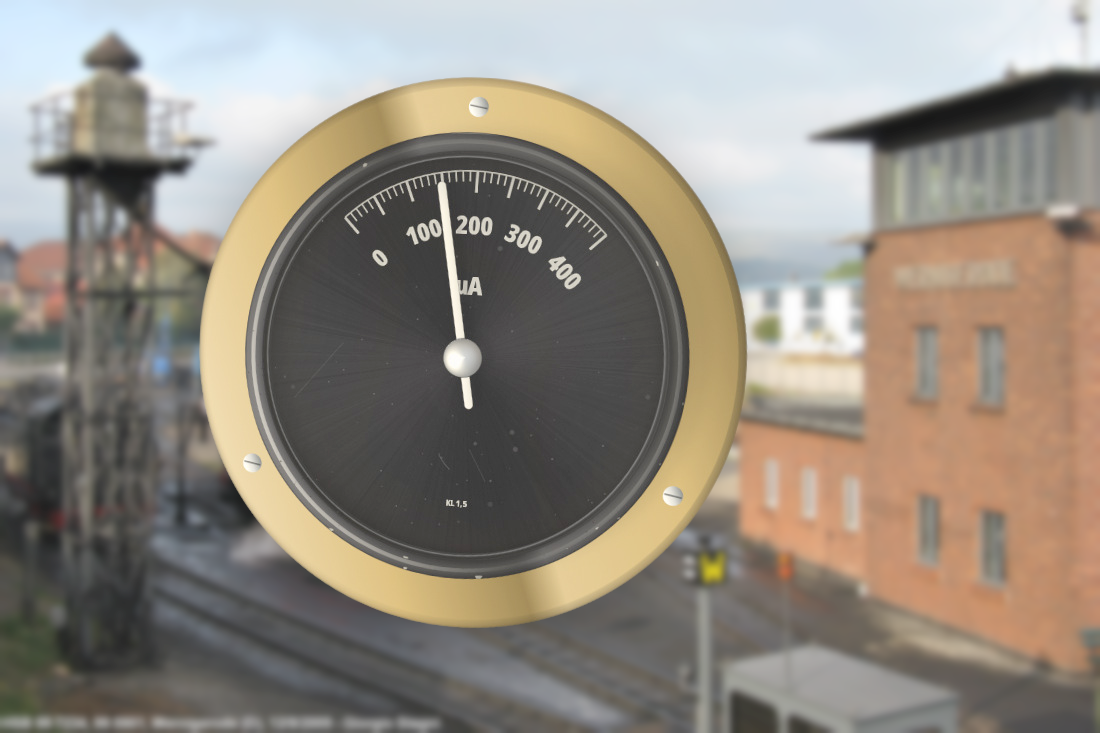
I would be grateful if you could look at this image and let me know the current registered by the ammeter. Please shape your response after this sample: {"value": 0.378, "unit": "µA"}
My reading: {"value": 150, "unit": "µA"}
